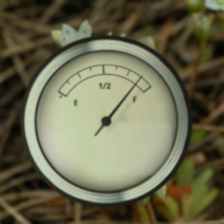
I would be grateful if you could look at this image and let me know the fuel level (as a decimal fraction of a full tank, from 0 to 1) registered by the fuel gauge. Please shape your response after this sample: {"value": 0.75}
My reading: {"value": 0.875}
